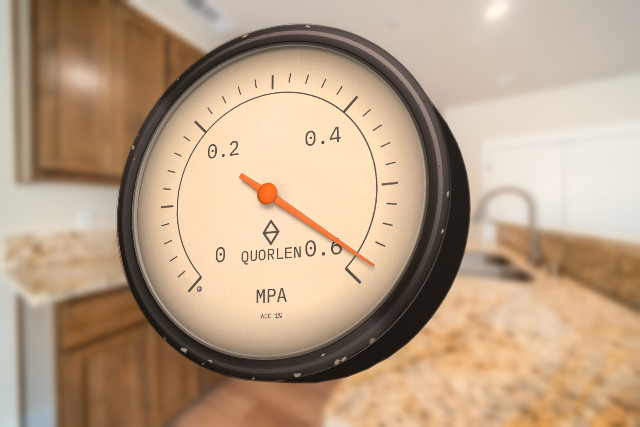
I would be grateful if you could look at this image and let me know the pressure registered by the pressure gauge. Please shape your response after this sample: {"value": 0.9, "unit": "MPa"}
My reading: {"value": 0.58, "unit": "MPa"}
